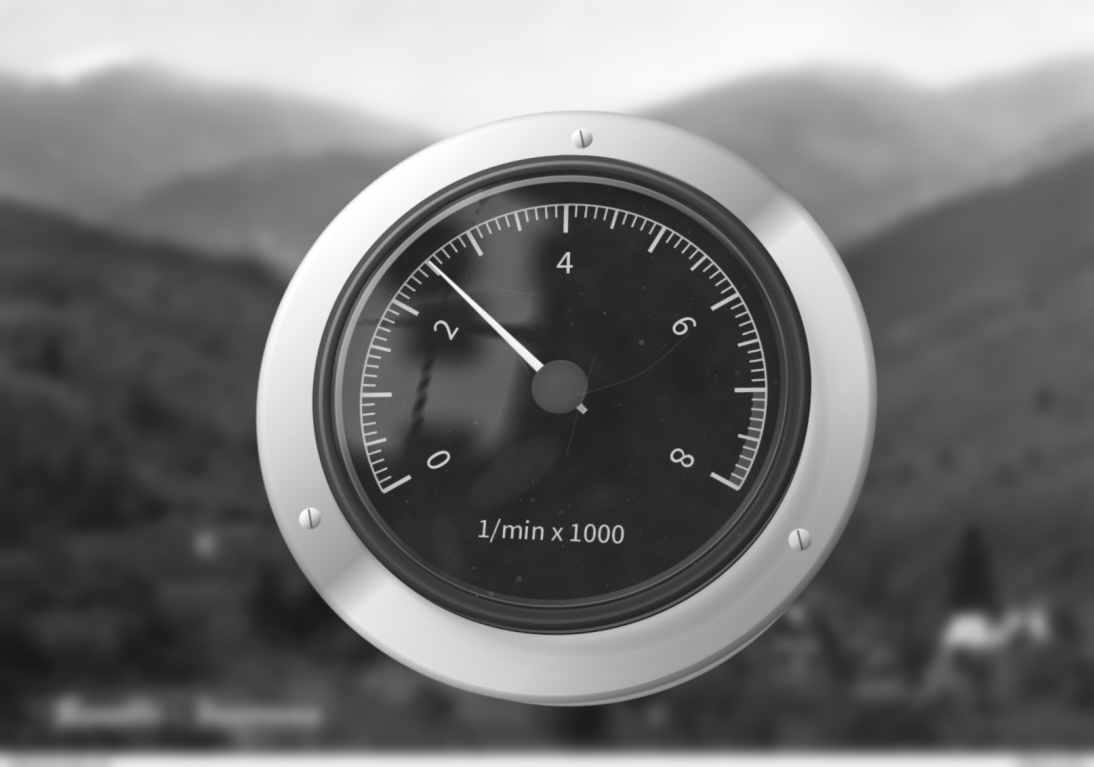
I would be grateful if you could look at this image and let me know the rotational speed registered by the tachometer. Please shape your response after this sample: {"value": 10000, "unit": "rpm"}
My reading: {"value": 2500, "unit": "rpm"}
